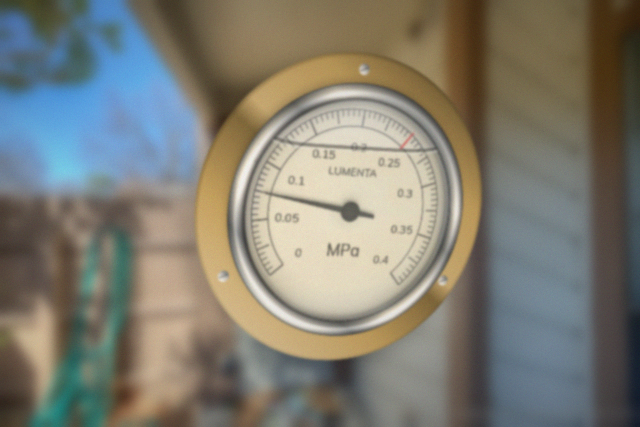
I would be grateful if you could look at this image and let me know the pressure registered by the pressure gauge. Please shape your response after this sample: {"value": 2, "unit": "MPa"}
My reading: {"value": 0.075, "unit": "MPa"}
